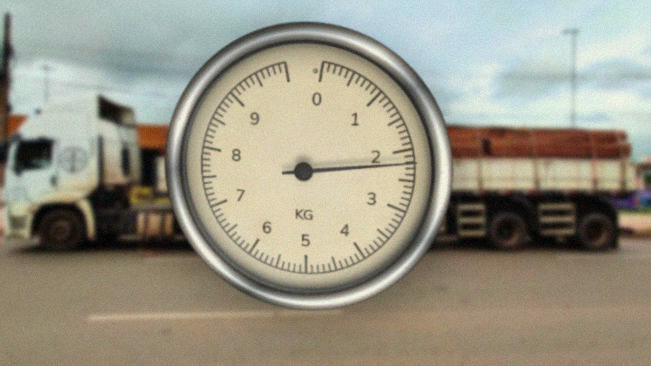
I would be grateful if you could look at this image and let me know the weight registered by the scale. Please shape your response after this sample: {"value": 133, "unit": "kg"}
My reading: {"value": 2.2, "unit": "kg"}
